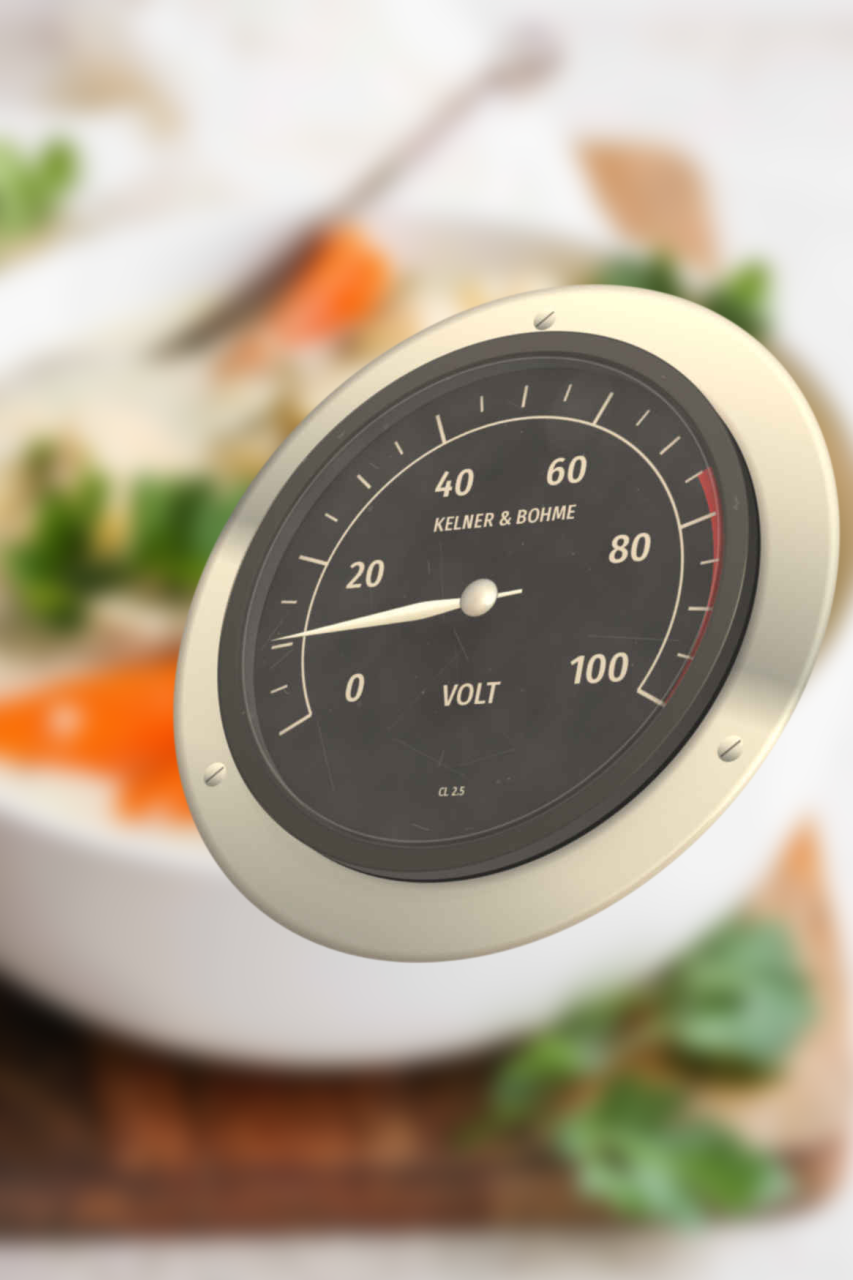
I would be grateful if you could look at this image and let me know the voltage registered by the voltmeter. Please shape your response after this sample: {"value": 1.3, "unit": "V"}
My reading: {"value": 10, "unit": "V"}
